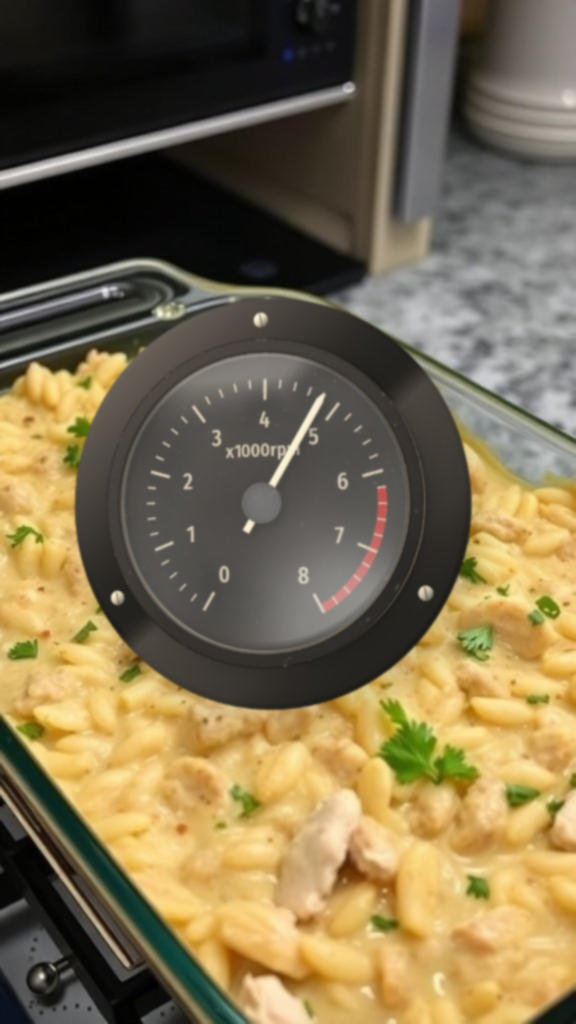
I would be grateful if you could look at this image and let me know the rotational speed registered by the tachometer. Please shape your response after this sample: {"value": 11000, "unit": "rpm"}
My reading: {"value": 4800, "unit": "rpm"}
